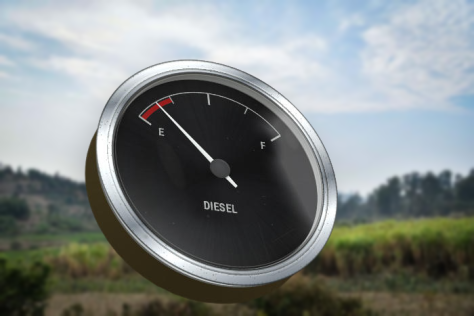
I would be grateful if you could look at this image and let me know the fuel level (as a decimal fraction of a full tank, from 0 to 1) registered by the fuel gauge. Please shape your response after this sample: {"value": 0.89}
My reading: {"value": 0.125}
